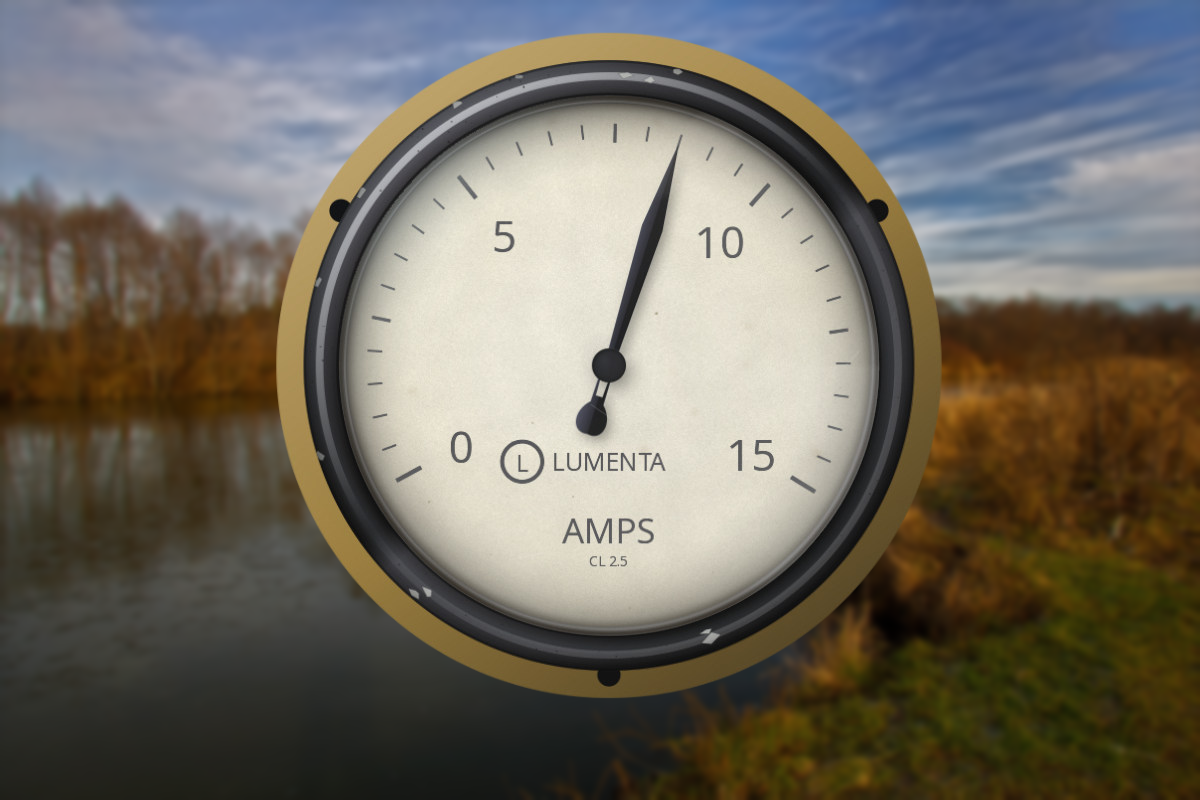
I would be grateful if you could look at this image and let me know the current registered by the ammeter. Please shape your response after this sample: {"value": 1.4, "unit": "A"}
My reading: {"value": 8.5, "unit": "A"}
